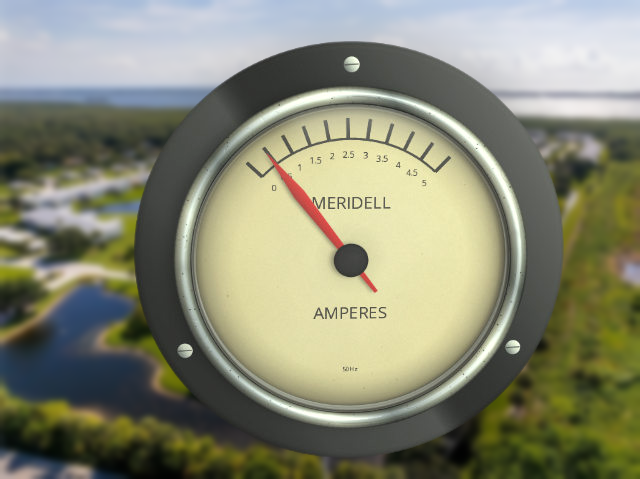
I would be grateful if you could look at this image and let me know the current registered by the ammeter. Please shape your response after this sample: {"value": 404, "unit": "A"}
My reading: {"value": 0.5, "unit": "A"}
